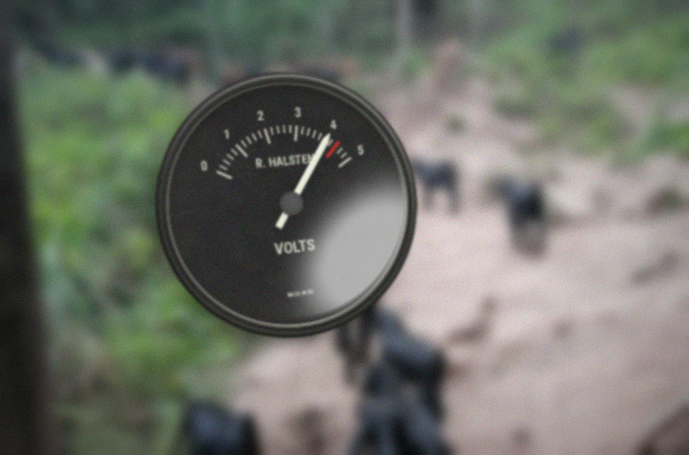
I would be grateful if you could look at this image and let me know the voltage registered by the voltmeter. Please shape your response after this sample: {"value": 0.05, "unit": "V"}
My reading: {"value": 4, "unit": "V"}
